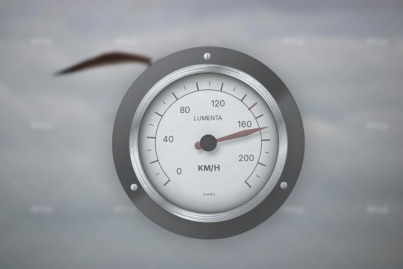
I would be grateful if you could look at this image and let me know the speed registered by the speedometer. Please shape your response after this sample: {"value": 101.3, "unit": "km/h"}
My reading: {"value": 170, "unit": "km/h"}
